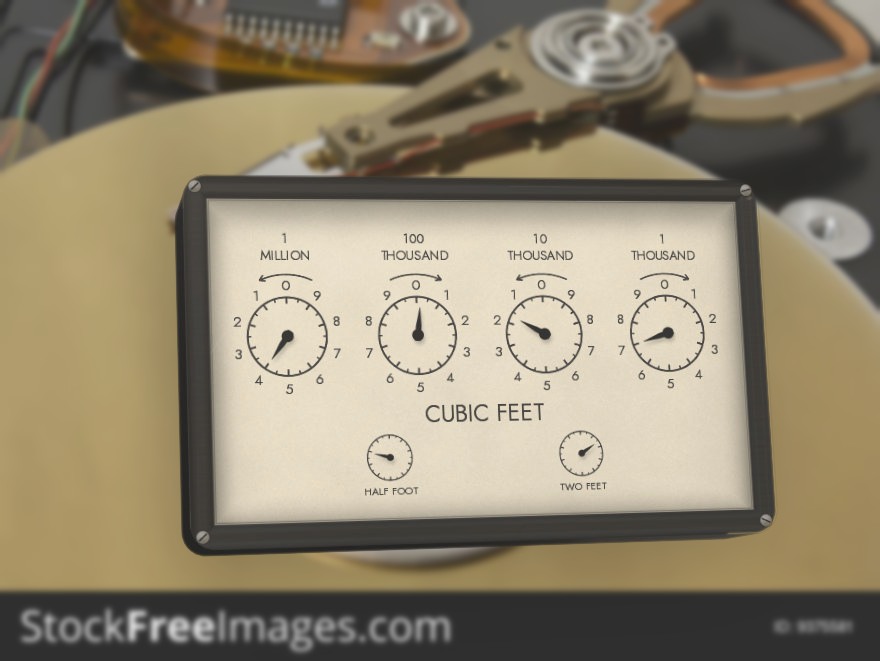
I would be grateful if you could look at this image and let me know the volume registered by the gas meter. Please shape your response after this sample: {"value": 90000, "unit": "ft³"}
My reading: {"value": 401700, "unit": "ft³"}
